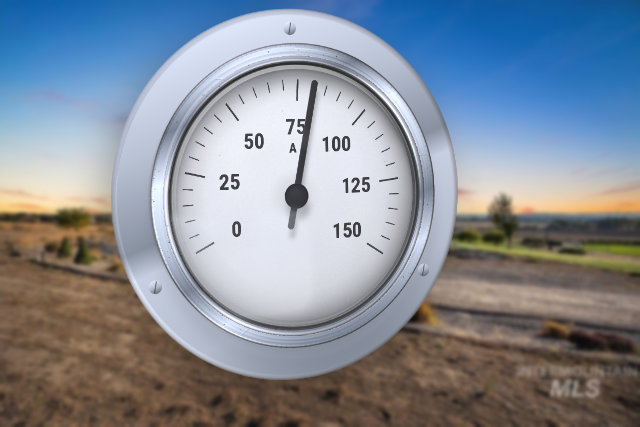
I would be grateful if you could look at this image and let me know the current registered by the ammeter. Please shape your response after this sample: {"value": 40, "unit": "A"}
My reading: {"value": 80, "unit": "A"}
